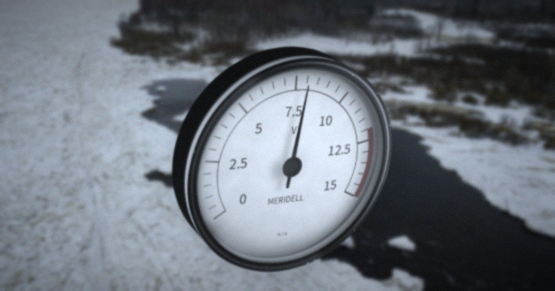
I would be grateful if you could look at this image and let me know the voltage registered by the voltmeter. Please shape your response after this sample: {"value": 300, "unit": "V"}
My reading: {"value": 8, "unit": "V"}
